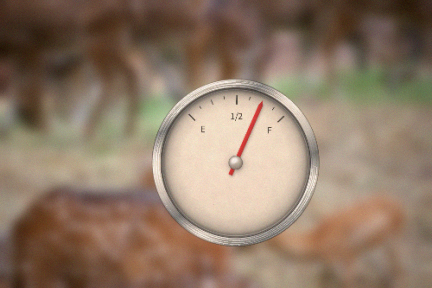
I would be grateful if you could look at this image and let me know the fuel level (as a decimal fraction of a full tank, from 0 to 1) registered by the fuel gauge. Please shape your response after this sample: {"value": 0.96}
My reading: {"value": 0.75}
